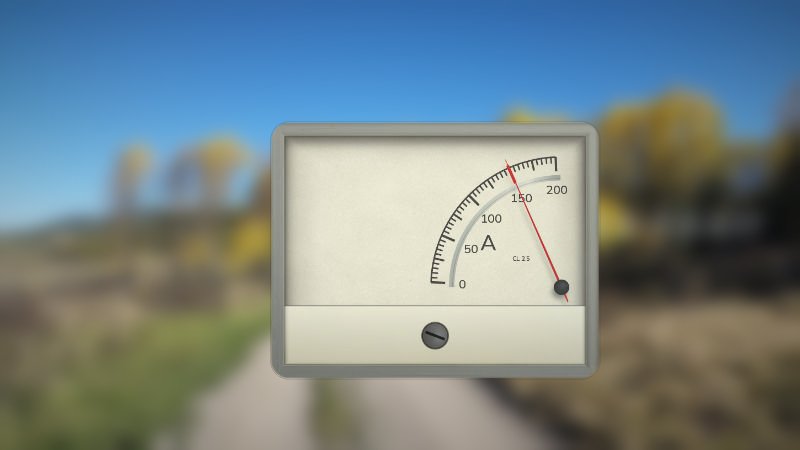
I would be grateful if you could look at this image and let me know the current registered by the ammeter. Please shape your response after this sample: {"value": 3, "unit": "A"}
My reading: {"value": 150, "unit": "A"}
